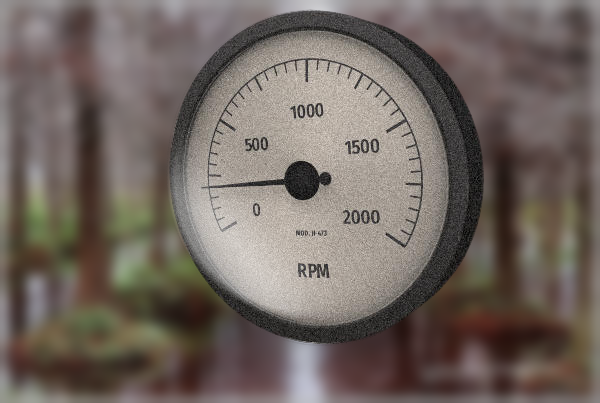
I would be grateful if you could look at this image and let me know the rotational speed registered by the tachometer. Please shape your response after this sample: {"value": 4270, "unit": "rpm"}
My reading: {"value": 200, "unit": "rpm"}
